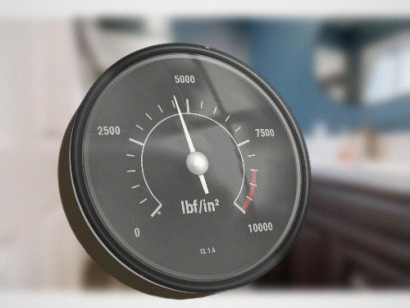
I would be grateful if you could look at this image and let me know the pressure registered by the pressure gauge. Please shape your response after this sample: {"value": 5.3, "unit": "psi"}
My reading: {"value": 4500, "unit": "psi"}
